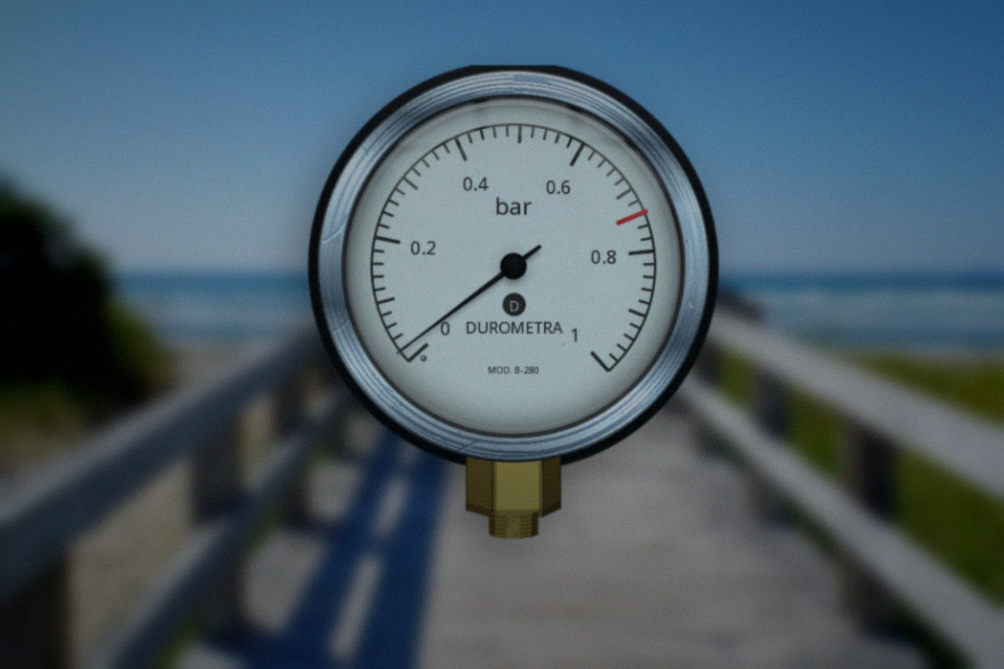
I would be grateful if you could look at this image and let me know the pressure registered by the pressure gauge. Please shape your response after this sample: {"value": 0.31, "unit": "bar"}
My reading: {"value": 0.02, "unit": "bar"}
